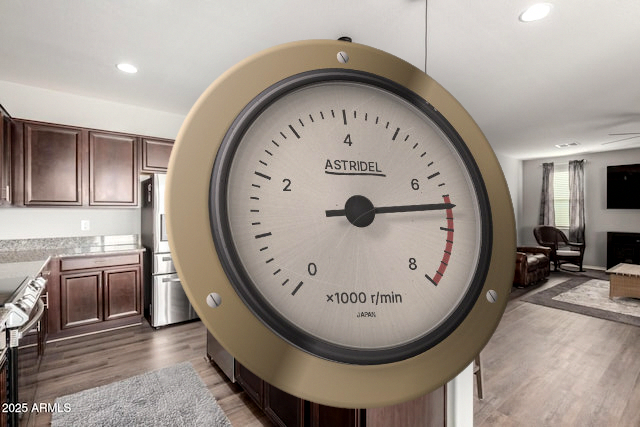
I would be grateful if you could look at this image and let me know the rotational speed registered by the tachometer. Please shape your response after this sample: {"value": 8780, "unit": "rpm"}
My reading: {"value": 6600, "unit": "rpm"}
